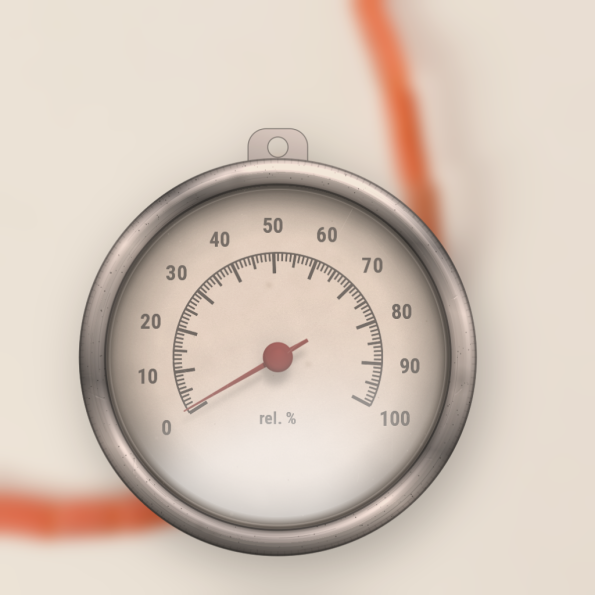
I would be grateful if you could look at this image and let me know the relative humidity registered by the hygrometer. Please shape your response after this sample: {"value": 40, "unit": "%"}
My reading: {"value": 1, "unit": "%"}
